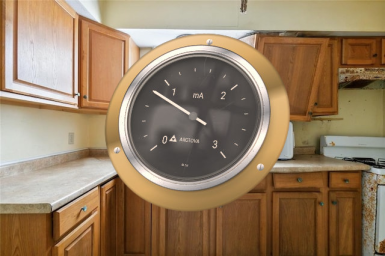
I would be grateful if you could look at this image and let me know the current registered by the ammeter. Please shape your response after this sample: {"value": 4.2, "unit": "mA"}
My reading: {"value": 0.8, "unit": "mA"}
